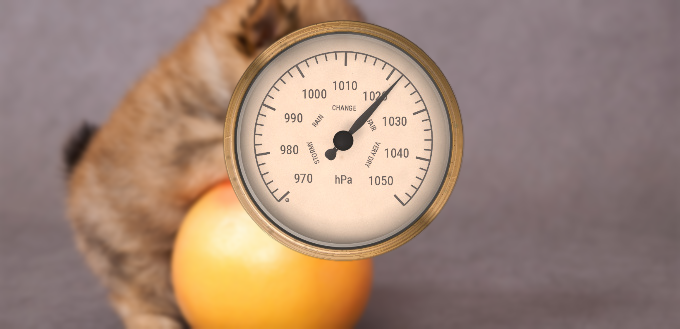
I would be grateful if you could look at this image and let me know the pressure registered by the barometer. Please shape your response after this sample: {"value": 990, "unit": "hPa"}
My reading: {"value": 1022, "unit": "hPa"}
